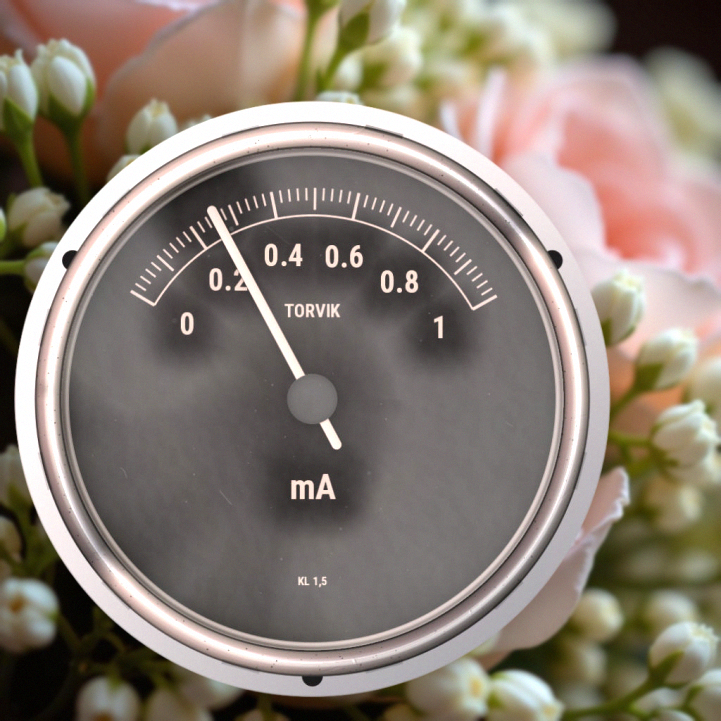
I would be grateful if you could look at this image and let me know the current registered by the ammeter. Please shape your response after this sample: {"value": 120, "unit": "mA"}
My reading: {"value": 0.26, "unit": "mA"}
